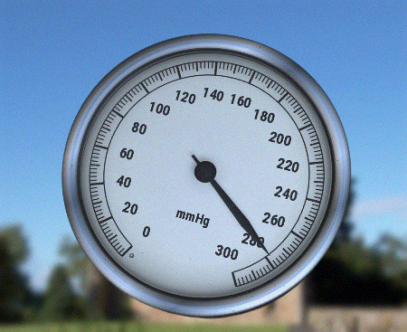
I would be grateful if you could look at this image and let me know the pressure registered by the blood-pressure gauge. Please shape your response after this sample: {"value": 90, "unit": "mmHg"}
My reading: {"value": 278, "unit": "mmHg"}
